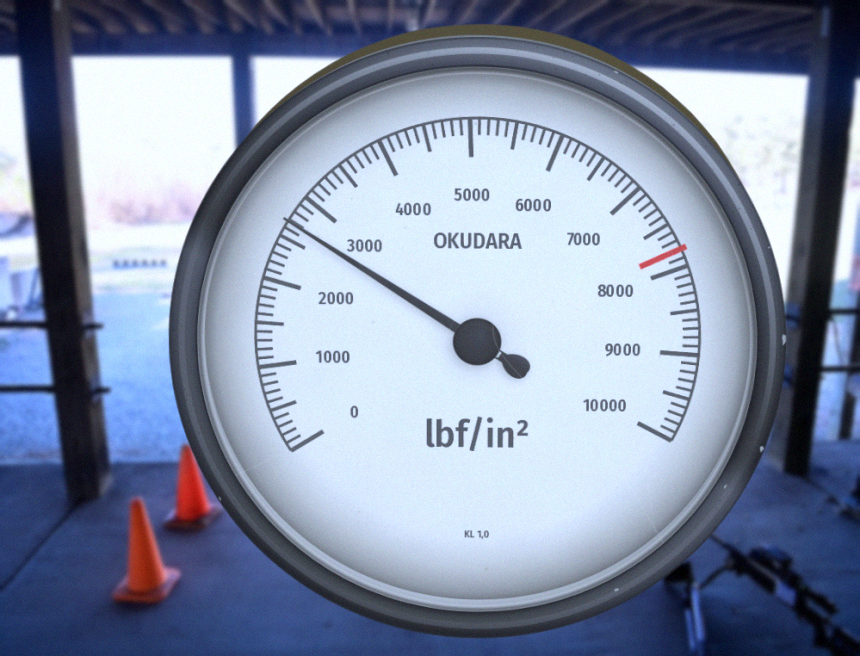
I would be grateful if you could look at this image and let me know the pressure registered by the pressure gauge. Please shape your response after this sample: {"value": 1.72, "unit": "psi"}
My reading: {"value": 2700, "unit": "psi"}
